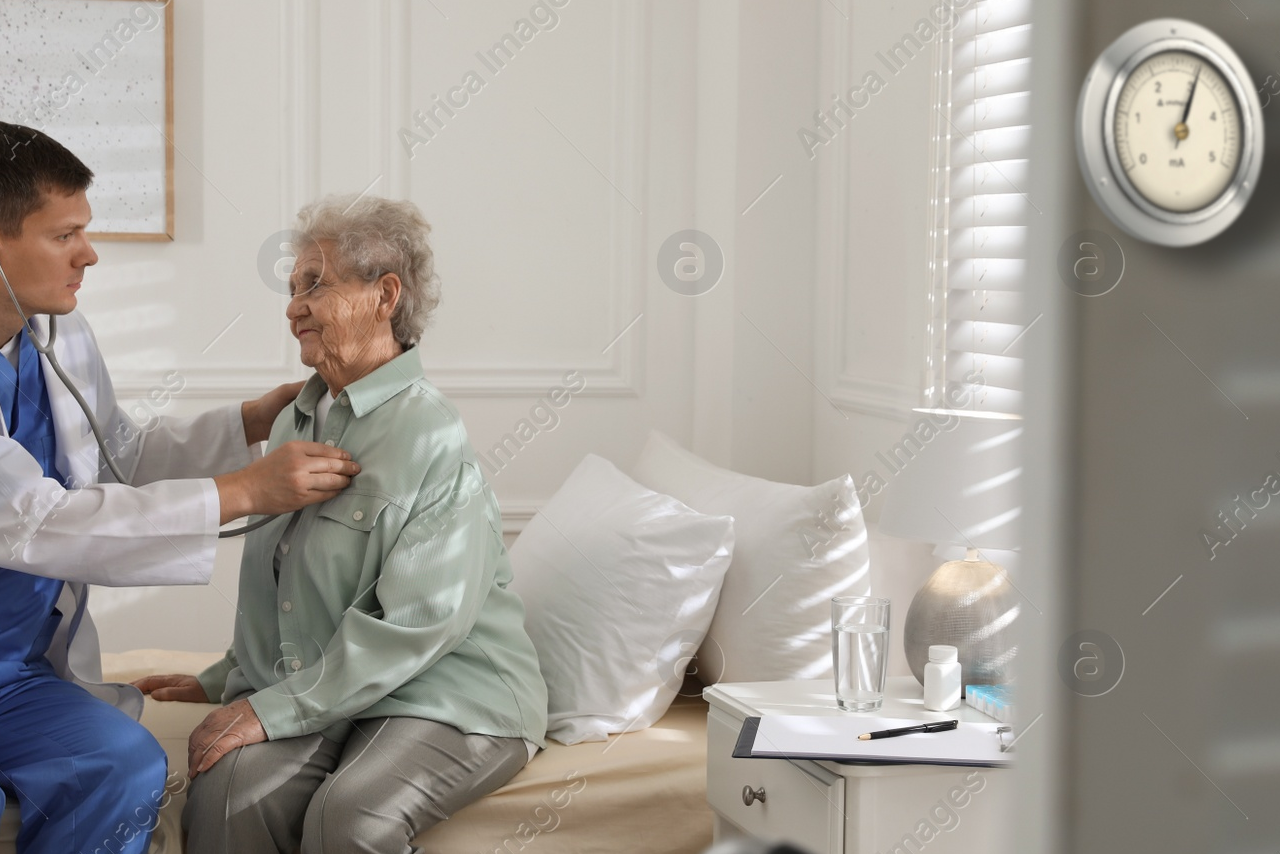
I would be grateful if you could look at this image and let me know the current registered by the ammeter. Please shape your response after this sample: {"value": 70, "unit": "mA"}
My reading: {"value": 3, "unit": "mA"}
